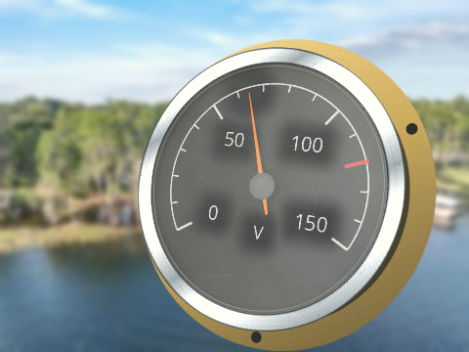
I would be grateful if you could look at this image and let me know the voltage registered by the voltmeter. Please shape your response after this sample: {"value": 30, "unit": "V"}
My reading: {"value": 65, "unit": "V"}
